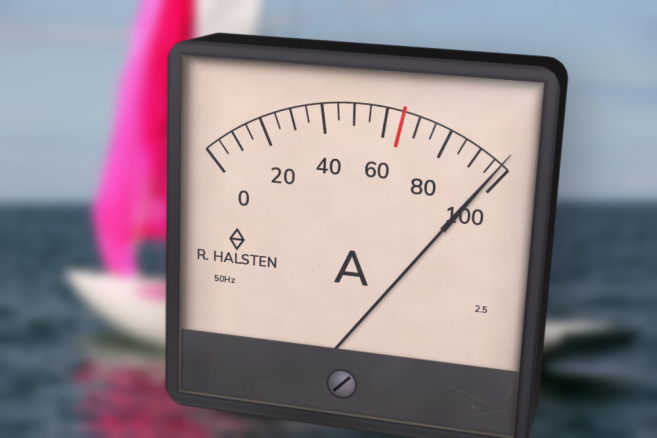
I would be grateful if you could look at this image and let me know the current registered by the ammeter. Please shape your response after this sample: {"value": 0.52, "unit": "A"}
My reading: {"value": 97.5, "unit": "A"}
